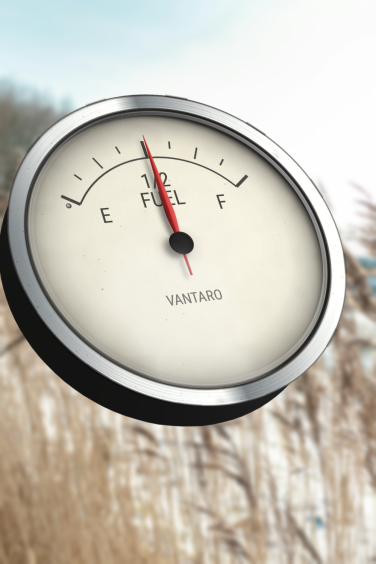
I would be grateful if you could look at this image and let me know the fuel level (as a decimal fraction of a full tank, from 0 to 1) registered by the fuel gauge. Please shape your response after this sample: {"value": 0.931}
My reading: {"value": 0.5}
